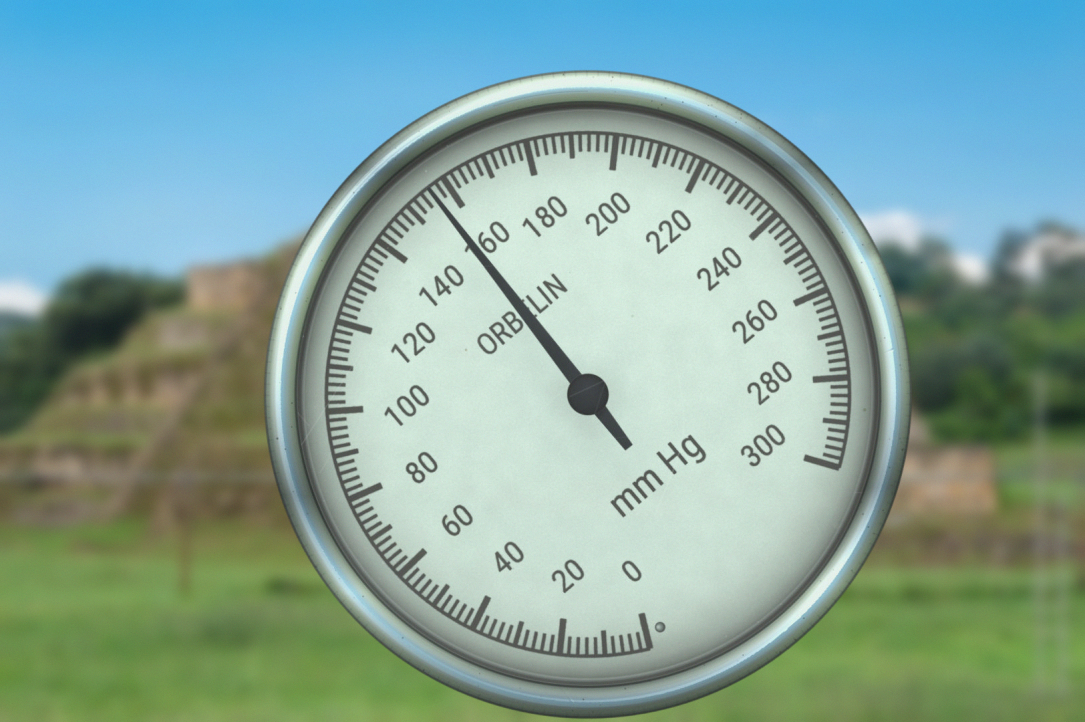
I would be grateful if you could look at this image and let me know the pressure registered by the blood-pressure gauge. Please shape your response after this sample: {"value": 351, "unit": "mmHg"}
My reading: {"value": 156, "unit": "mmHg"}
